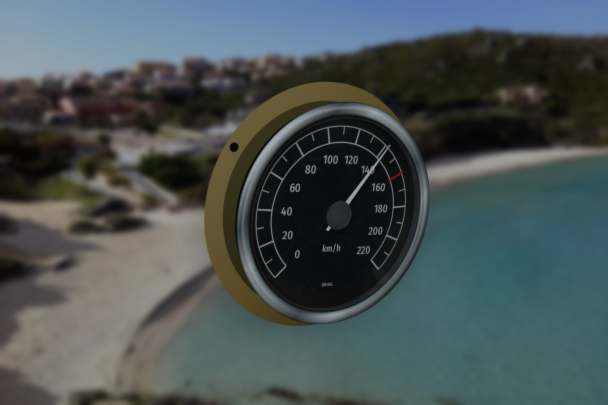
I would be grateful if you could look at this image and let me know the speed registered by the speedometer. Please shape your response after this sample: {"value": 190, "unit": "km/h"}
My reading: {"value": 140, "unit": "km/h"}
